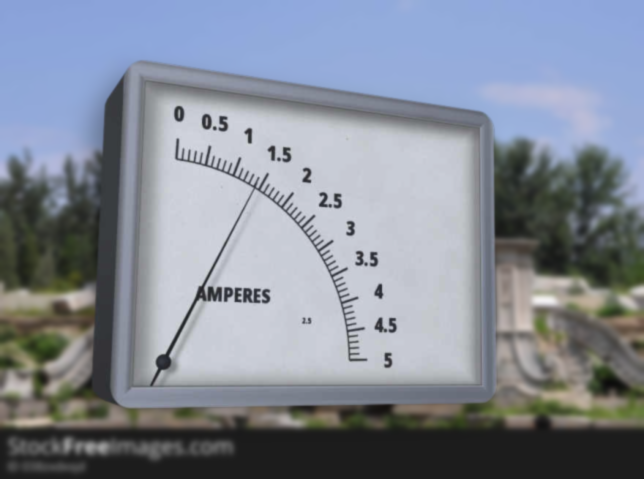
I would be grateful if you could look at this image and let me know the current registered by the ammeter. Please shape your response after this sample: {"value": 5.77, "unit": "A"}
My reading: {"value": 1.4, "unit": "A"}
